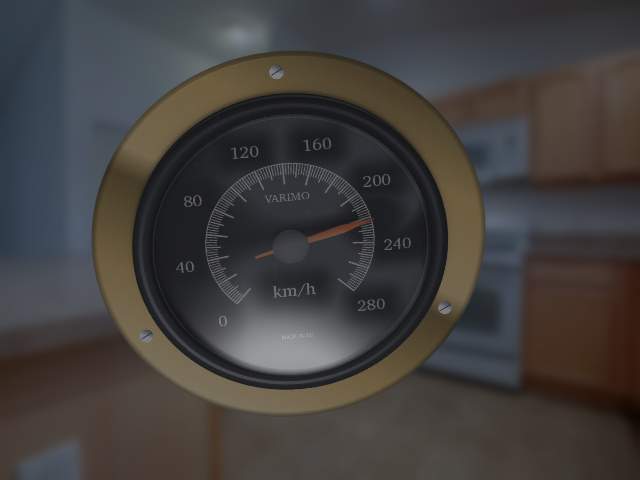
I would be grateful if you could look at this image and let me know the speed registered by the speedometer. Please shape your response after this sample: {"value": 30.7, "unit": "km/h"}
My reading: {"value": 220, "unit": "km/h"}
